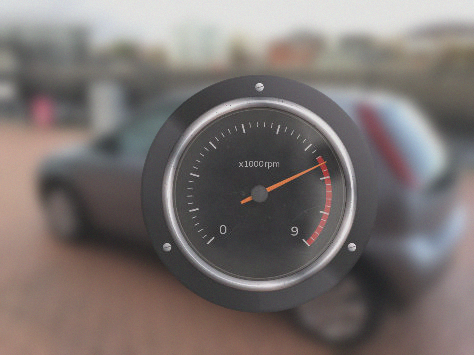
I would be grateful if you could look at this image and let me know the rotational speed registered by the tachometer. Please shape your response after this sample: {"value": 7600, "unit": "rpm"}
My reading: {"value": 6600, "unit": "rpm"}
